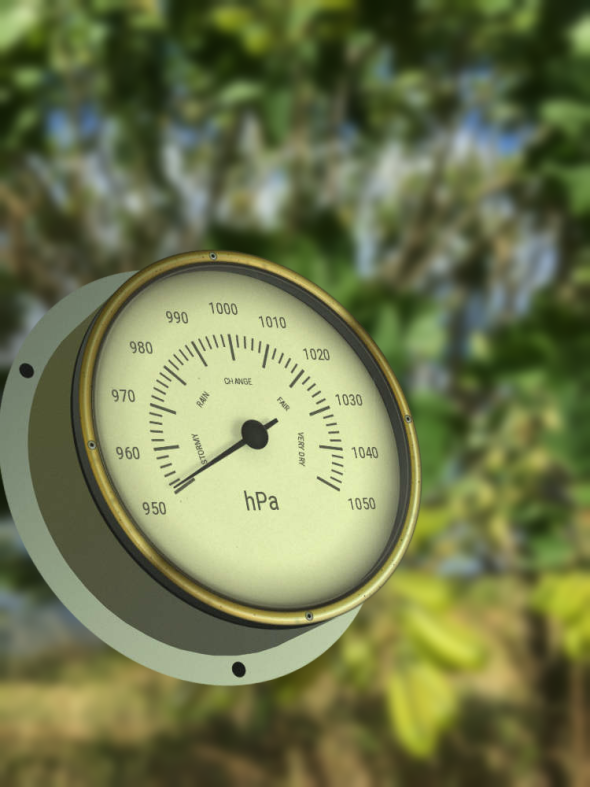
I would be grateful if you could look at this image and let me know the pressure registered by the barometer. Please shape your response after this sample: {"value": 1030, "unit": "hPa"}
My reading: {"value": 951, "unit": "hPa"}
